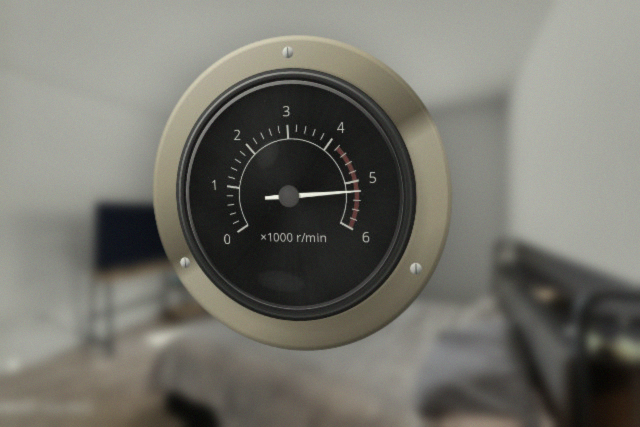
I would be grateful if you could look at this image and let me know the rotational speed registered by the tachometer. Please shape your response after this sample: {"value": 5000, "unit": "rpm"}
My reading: {"value": 5200, "unit": "rpm"}
